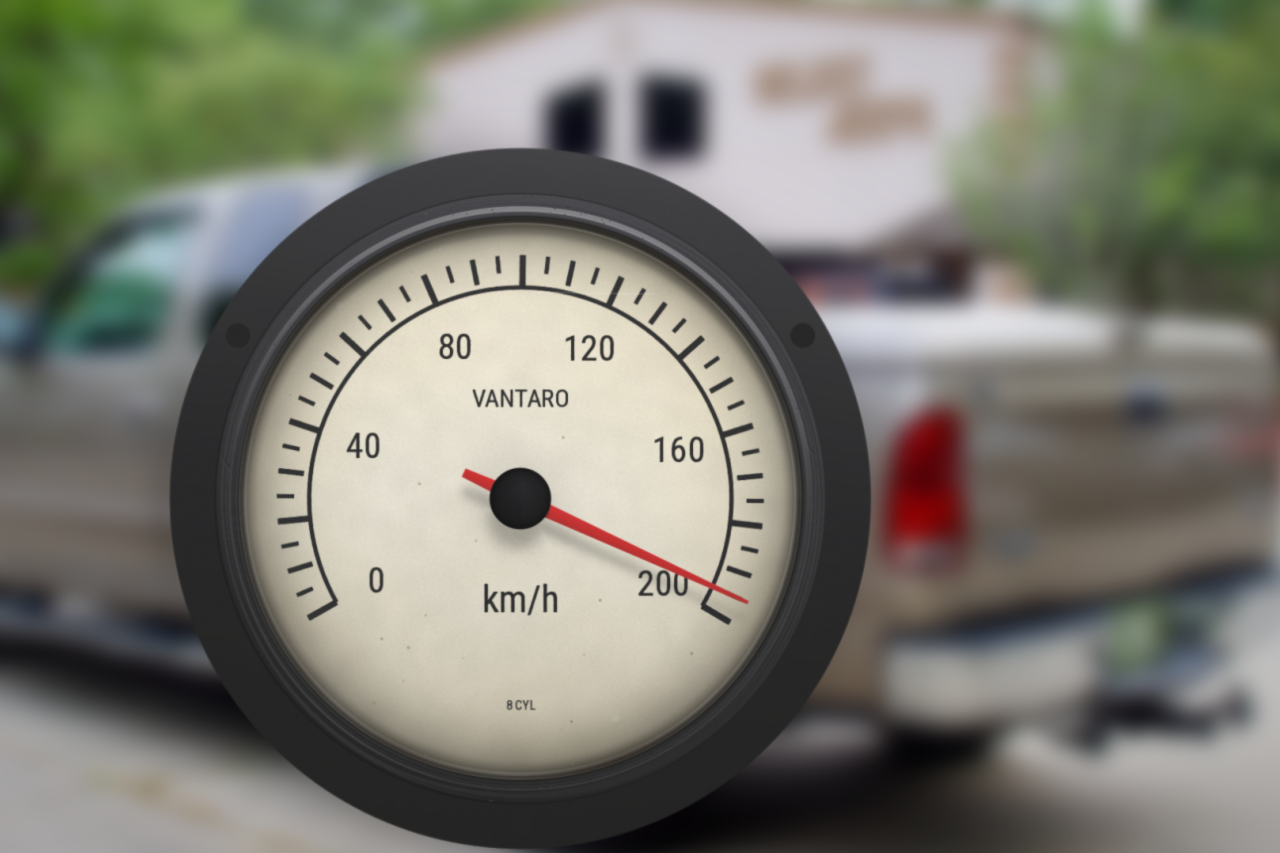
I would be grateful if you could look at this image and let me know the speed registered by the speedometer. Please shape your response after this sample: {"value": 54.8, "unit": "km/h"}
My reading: {"value": 195, "unit": "km/h"}
